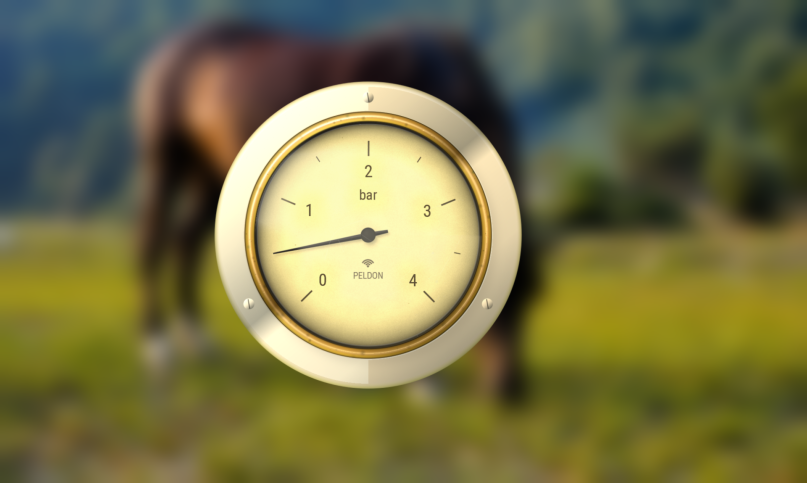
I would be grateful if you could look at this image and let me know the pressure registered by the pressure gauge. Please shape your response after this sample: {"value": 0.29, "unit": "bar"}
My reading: {"value": 0.5, "unit": "bar"}
